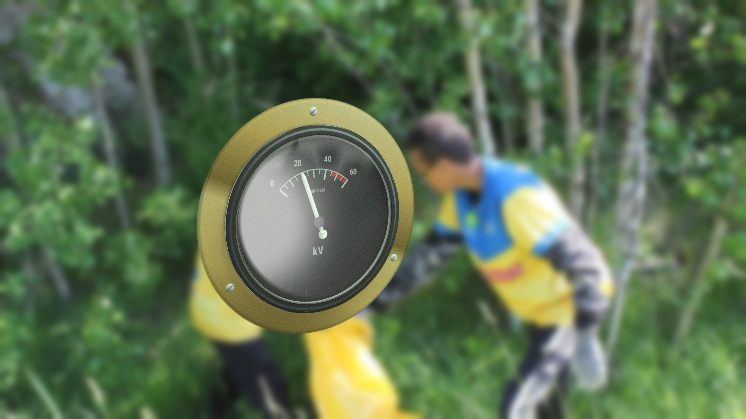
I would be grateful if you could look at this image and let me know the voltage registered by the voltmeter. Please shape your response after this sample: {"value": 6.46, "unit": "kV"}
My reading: {"value": 20, "unit": "kV"}
